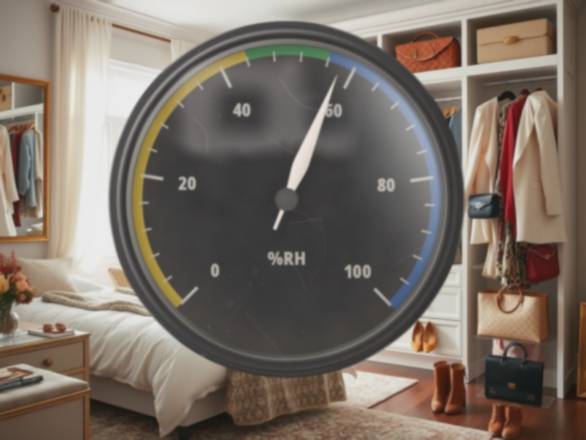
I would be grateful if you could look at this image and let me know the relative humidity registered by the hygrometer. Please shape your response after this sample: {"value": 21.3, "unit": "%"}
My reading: {"value": 58, "unit": "%"}
